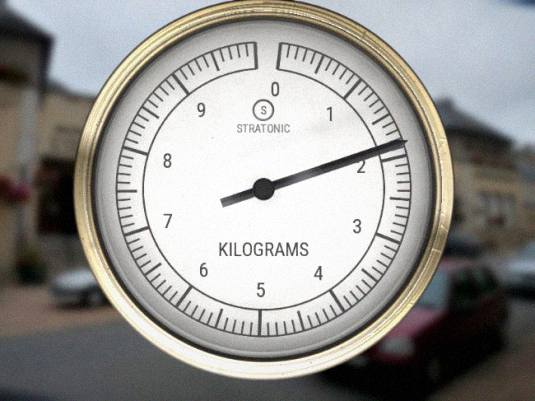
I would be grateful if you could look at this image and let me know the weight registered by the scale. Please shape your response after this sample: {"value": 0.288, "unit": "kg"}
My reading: {"value": 1.85, "unit": "kg"}
